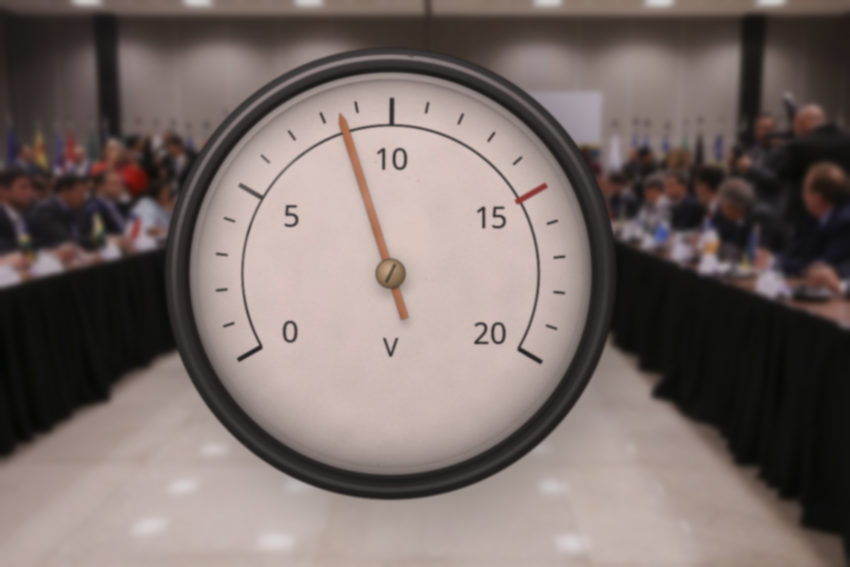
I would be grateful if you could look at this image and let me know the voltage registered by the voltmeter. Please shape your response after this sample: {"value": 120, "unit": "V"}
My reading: {"value": 8.5, "unit": "V"}
